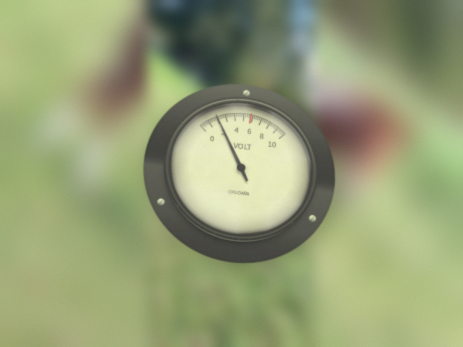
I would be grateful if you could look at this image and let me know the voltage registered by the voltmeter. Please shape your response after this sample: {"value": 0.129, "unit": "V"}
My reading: {"value": 2, "unit": "V"}
